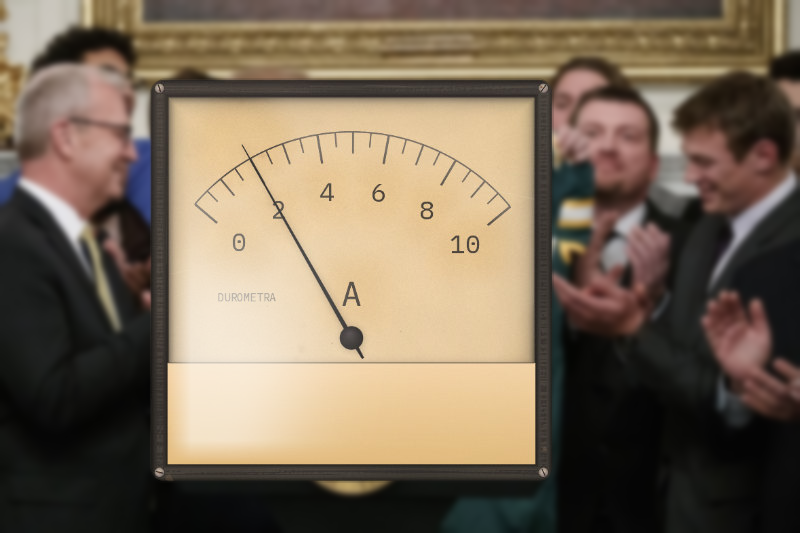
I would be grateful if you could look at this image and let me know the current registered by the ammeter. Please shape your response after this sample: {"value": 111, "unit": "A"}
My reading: {"value": 2, "unit": "A"}
